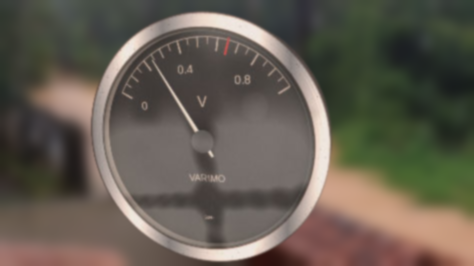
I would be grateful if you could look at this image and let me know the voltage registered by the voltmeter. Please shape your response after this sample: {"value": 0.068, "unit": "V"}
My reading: {"value": 0.25, "unit": "V"}
